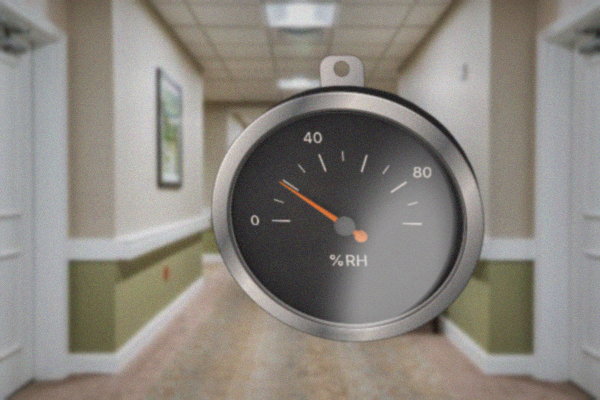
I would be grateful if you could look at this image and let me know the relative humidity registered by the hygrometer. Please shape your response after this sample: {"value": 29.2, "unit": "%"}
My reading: {"value": 20, "unit": "%"}
